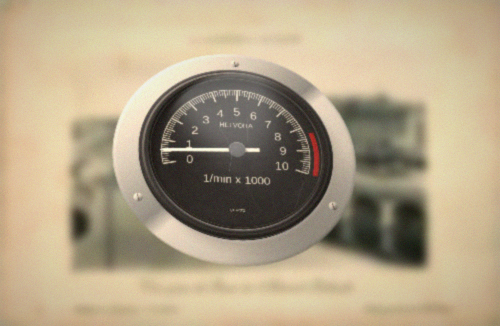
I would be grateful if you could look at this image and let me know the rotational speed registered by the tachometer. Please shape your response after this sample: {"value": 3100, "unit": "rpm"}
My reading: {"value": 500, "unit": "rpm"}
